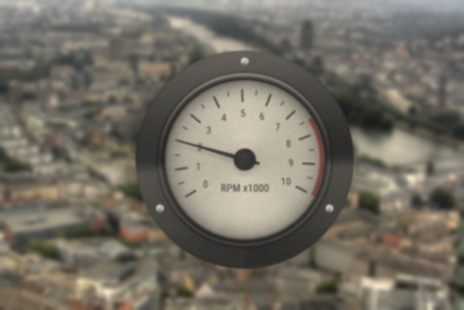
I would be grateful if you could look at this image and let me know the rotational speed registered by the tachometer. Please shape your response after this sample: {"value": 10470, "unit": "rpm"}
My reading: {"value": 2000, "unit": "rpm"}
